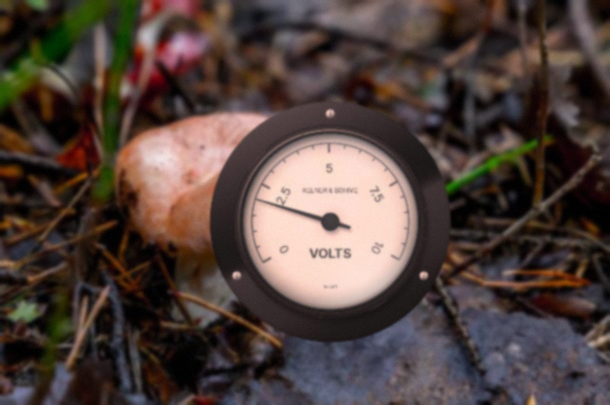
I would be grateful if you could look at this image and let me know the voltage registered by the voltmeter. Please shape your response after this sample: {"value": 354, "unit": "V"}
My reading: {"value": 2, "unit": "V"}
